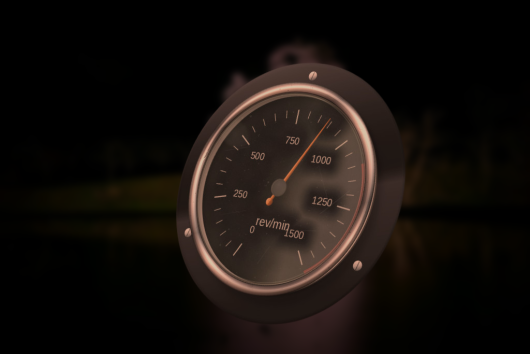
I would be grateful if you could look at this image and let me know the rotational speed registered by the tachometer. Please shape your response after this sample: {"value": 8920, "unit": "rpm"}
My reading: {"value": 900, "unit": "rpm"}
